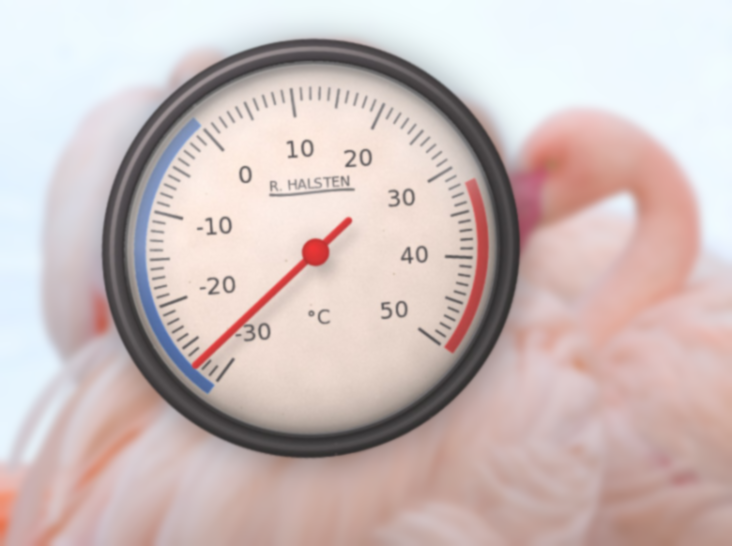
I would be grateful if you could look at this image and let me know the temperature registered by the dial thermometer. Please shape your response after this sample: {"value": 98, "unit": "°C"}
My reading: {"value": -27, "unit": "°C"}
